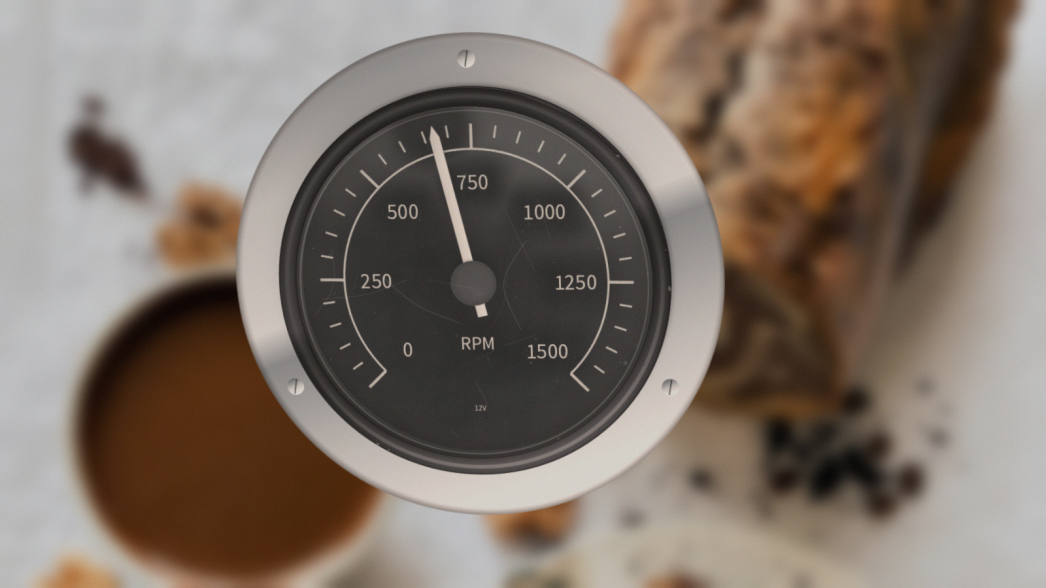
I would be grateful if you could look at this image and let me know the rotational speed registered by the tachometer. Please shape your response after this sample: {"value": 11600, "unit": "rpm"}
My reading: {"value": 675, "unit": "rpm"}
